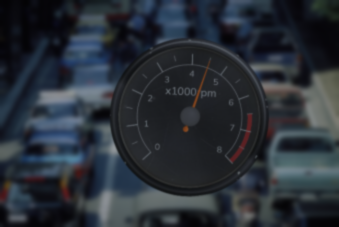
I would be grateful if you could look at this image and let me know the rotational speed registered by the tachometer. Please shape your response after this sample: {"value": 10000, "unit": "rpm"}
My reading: {"value": 4500, "unit": "rpm"}
